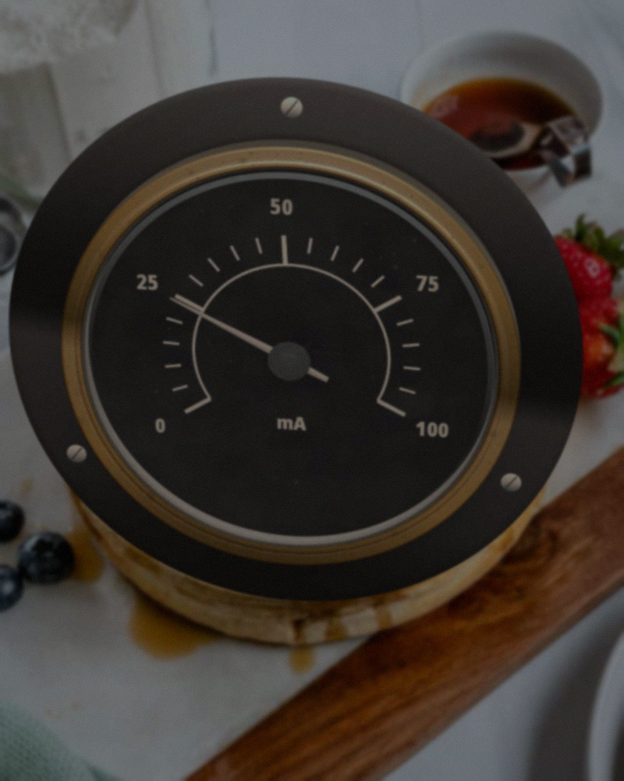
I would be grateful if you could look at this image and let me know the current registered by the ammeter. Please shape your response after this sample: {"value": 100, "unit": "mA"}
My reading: {"value": 25, "unit": "mA"}
